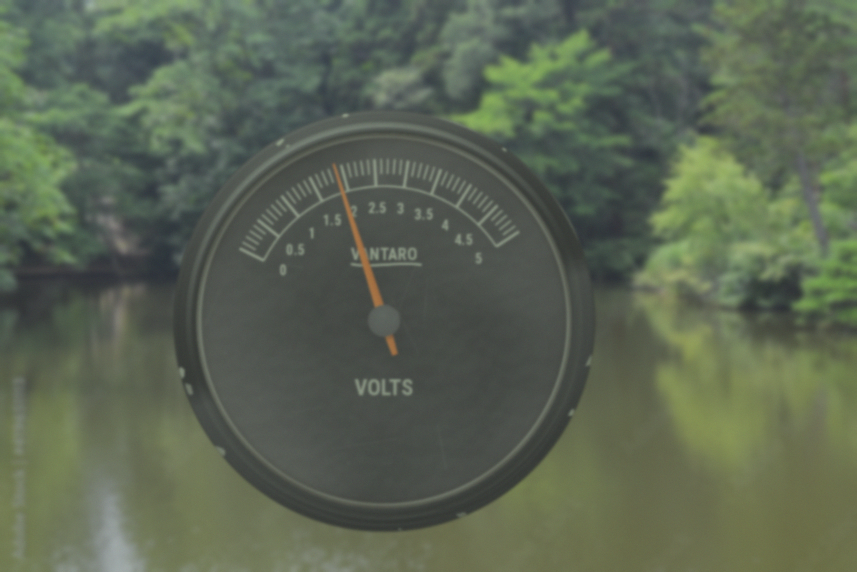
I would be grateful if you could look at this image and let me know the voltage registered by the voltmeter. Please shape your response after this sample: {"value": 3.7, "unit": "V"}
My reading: {"value": 1.9, "unit": "V"}
